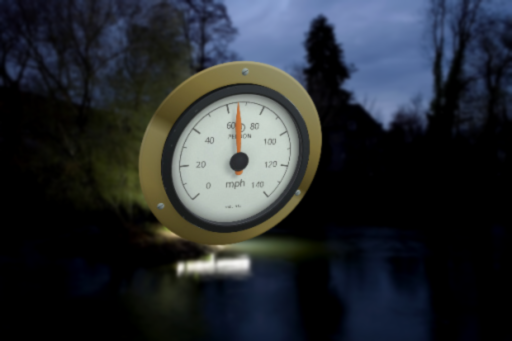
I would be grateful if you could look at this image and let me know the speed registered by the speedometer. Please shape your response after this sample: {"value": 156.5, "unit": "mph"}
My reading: {"value": 65, "unit": "mph"}
